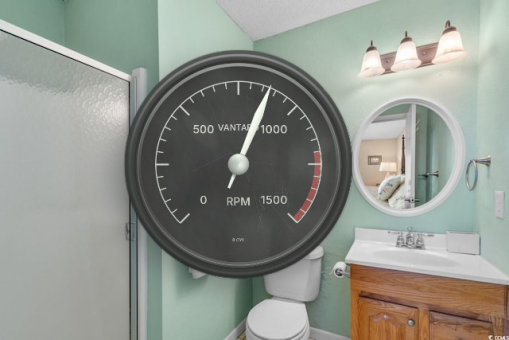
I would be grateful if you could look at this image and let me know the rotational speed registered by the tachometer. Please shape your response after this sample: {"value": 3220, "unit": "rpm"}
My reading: {"value": 875, "unit": "rpm"}
